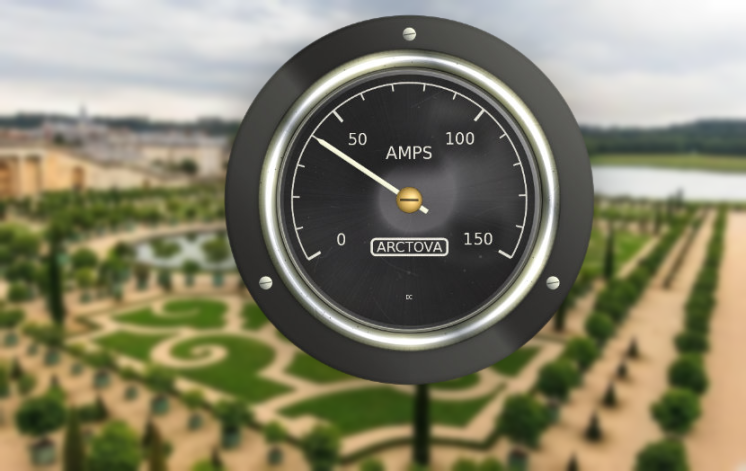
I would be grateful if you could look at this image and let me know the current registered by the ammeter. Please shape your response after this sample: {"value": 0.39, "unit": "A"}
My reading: {"value": 40, "unit": "A"}
